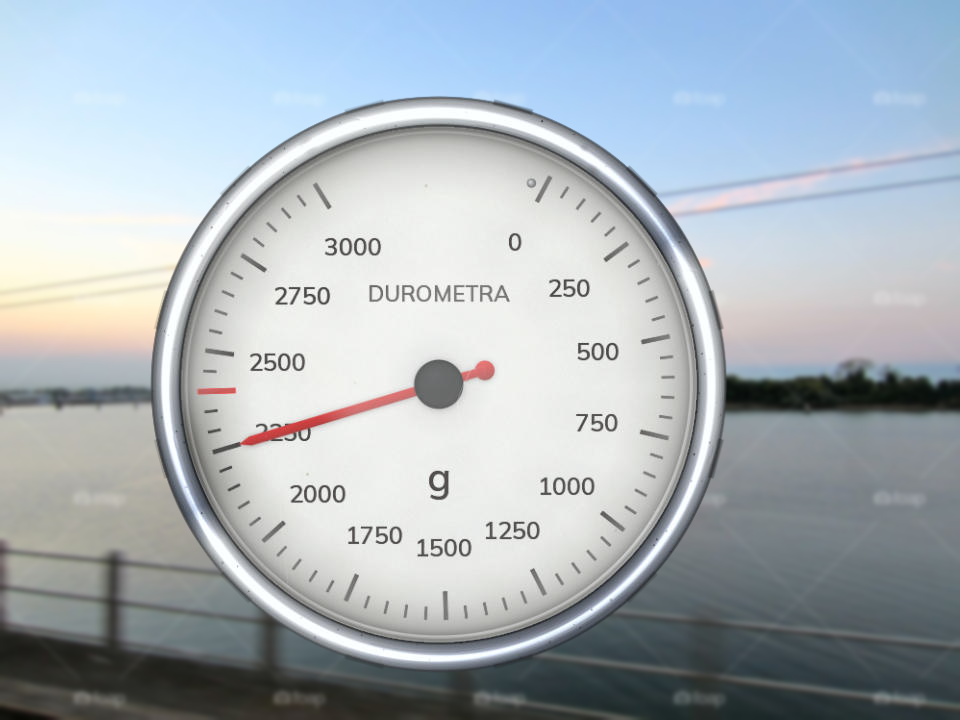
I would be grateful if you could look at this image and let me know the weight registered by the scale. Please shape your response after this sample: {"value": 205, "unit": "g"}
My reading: {"value": 2250, "unit": "g"}
